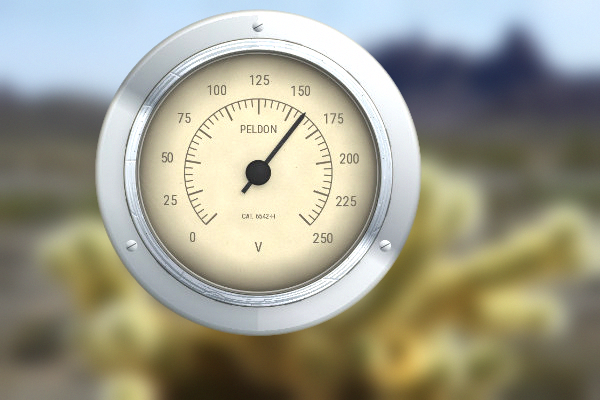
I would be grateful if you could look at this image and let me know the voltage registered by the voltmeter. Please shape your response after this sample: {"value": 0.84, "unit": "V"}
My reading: {"value": 160, "unit": "V"}
